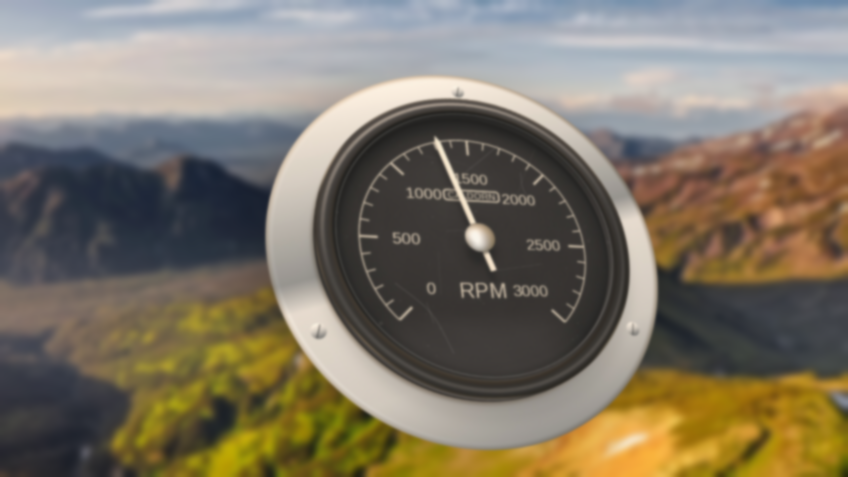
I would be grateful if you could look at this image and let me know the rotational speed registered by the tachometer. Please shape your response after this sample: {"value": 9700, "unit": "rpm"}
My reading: {"value": 1300, "unit": "rpm"}
